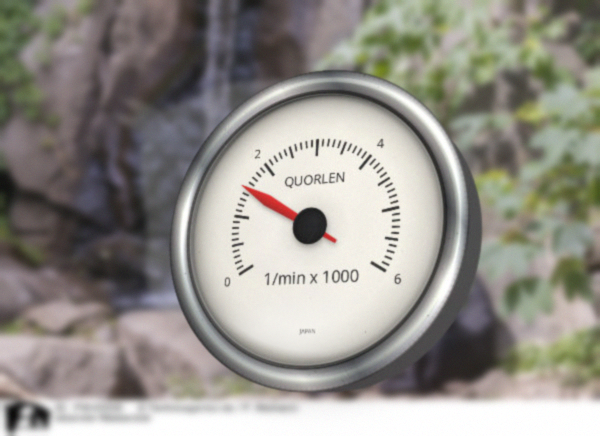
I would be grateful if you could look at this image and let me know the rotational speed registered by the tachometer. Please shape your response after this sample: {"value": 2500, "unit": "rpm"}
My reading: {"value": 1500, "unit": "rpm"}
